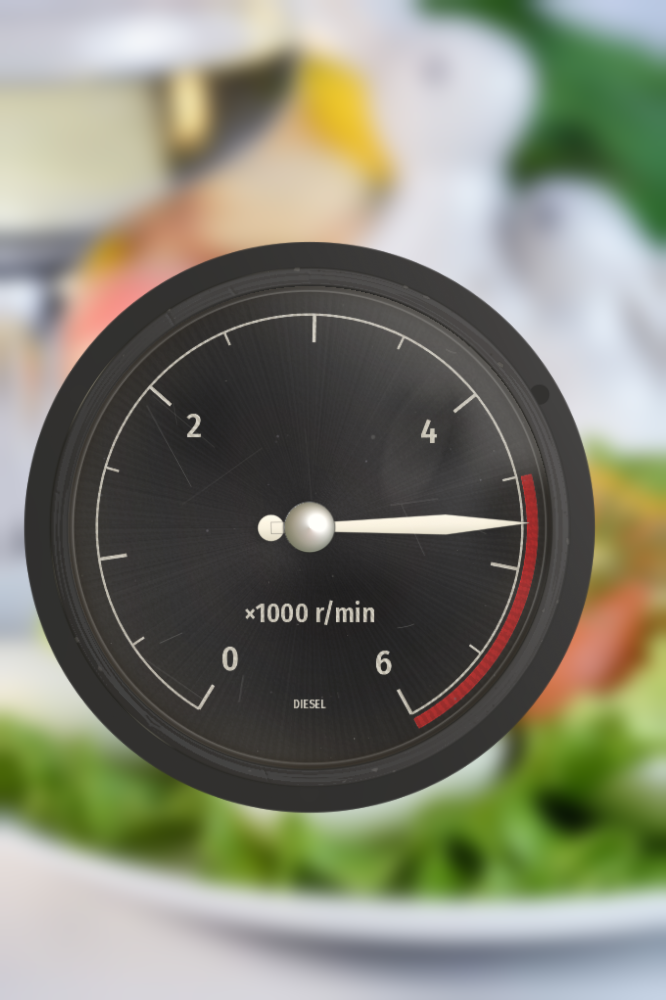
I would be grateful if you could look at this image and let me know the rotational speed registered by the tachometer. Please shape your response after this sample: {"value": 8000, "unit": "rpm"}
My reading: {"value": 4750, "unit": "rpm"}
